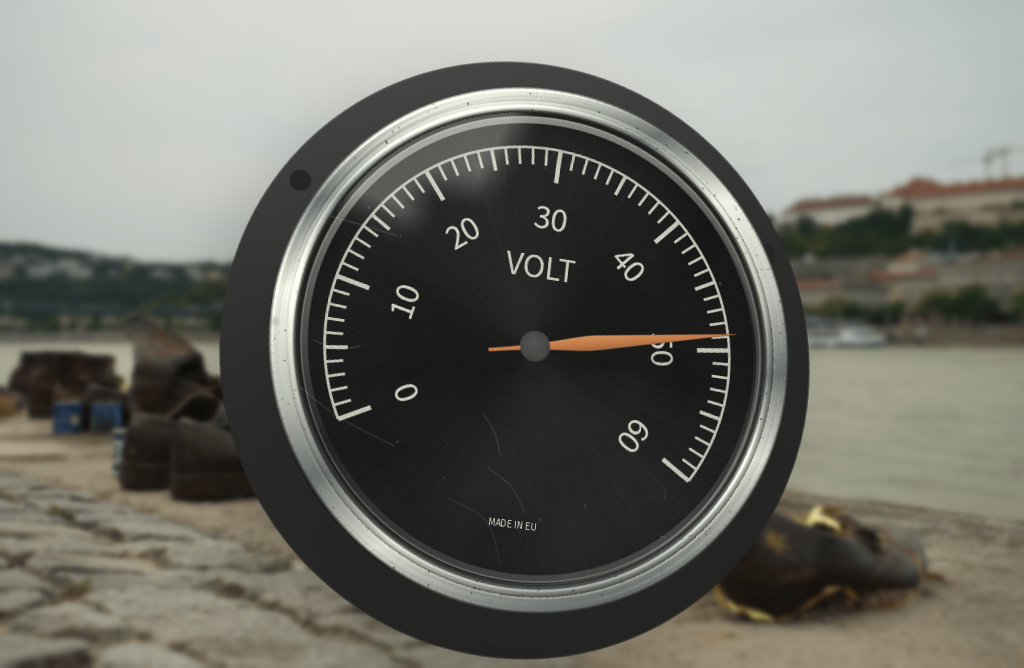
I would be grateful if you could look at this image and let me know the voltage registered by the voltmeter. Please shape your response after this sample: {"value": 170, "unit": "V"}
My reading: {"value": 49, "unit": "V"}
